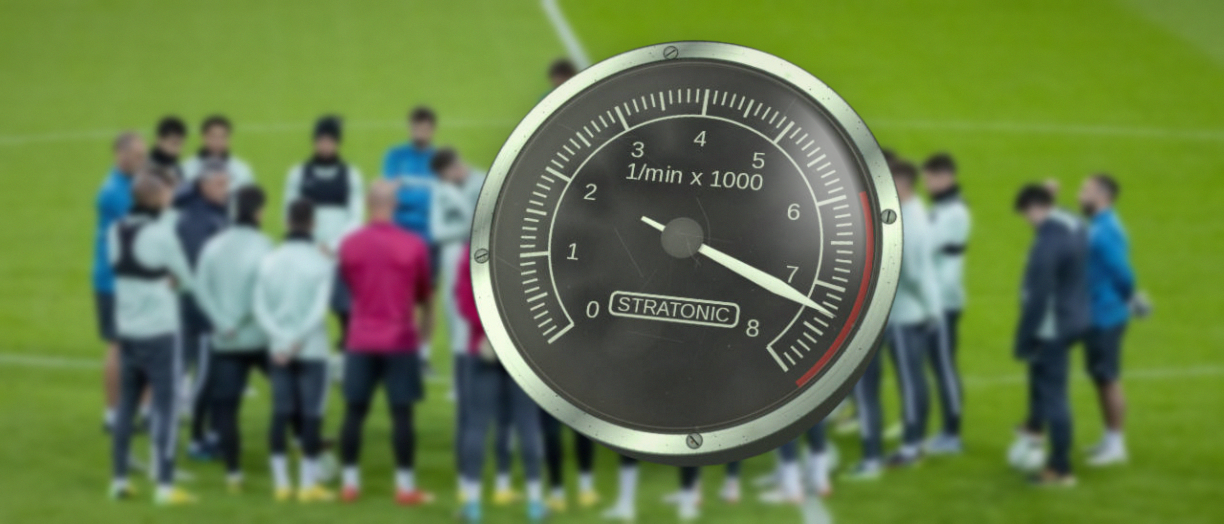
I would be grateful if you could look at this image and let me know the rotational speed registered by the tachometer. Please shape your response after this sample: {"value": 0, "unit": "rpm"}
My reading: {"value": 7300, "unit": "rpm"}
